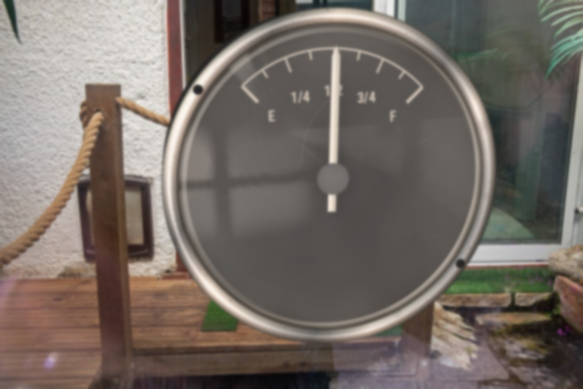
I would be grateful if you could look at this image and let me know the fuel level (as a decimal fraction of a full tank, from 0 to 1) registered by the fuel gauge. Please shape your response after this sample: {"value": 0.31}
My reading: {"value": 0.5}
